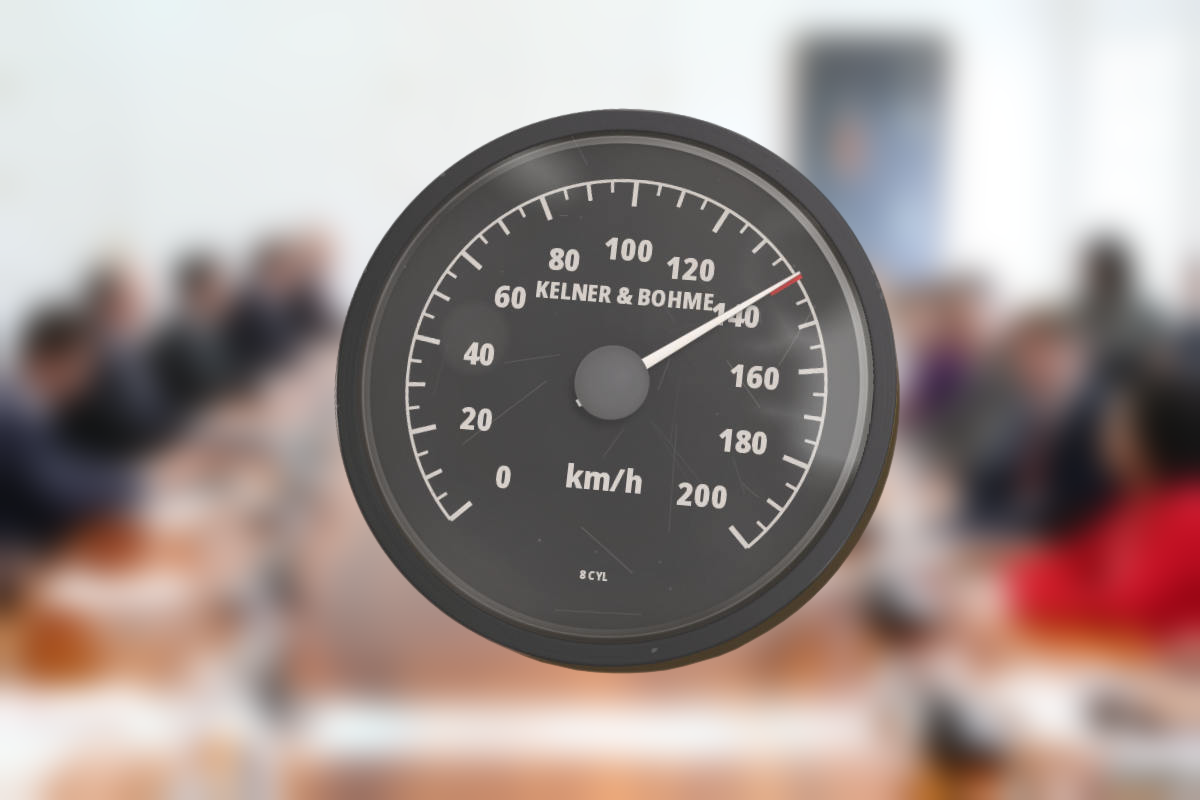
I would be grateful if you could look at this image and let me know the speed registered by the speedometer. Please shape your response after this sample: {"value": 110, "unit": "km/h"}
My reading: {"value": 140, "unit": "km/h"}
